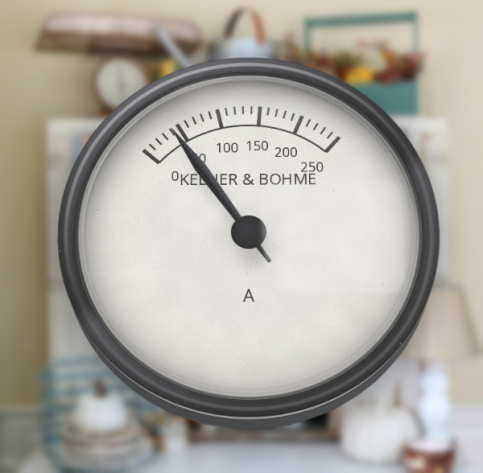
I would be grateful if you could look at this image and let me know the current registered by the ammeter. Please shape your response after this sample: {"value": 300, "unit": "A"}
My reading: {"value": 40, "unit": "A"}
